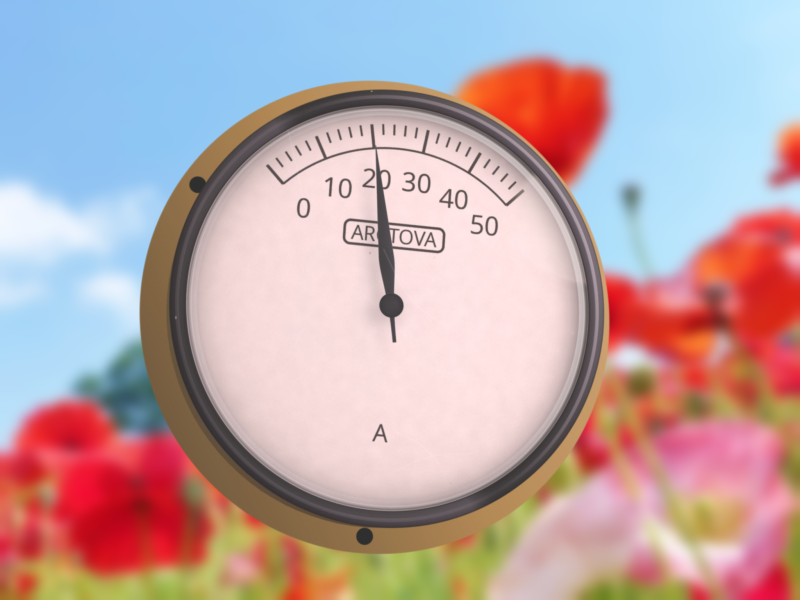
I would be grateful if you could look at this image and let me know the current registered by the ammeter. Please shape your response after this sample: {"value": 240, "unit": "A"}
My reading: {"value": 20, "unit": "A"}
